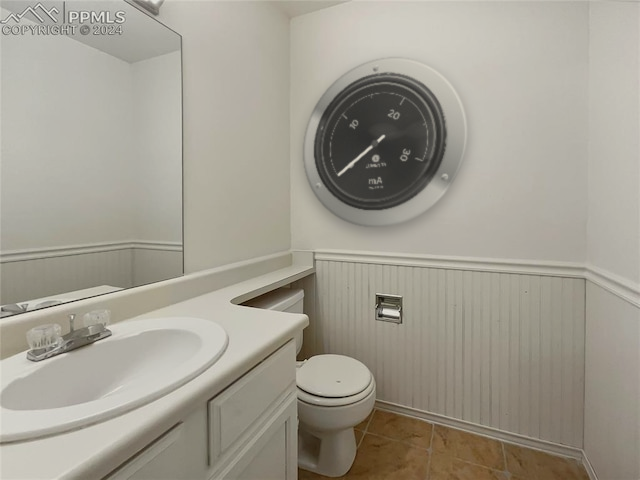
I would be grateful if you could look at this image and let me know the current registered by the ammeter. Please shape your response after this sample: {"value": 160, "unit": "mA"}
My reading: {"value": 0, "unit": "mA"}
